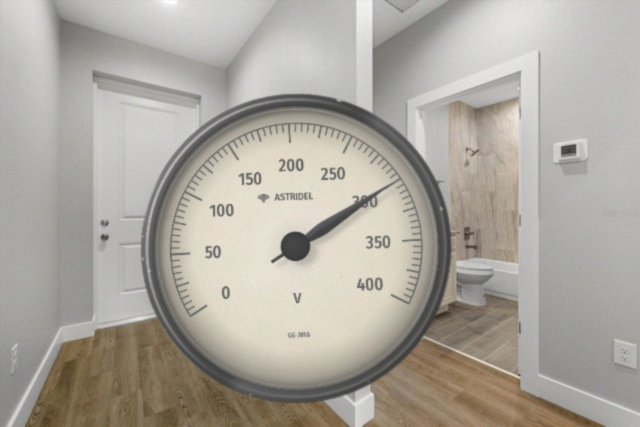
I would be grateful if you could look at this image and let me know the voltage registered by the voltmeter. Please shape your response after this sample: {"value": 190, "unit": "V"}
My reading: {"value": 300, "unit": "V"}
